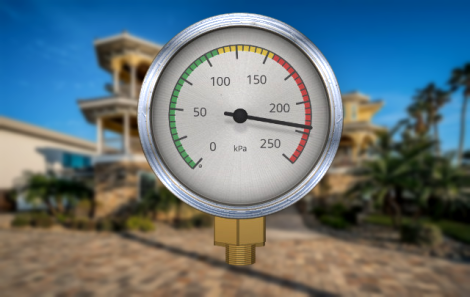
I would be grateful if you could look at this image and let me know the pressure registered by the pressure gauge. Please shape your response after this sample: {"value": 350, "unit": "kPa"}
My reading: {"value": 220, "unit": "kPa"}
